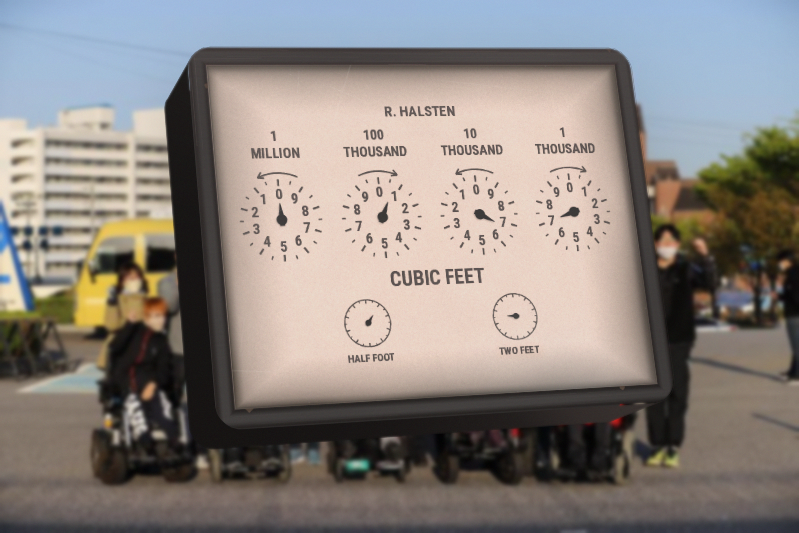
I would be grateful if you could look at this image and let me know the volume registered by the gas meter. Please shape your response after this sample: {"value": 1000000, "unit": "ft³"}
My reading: {"value": 6700, "unit": "ft³"}
